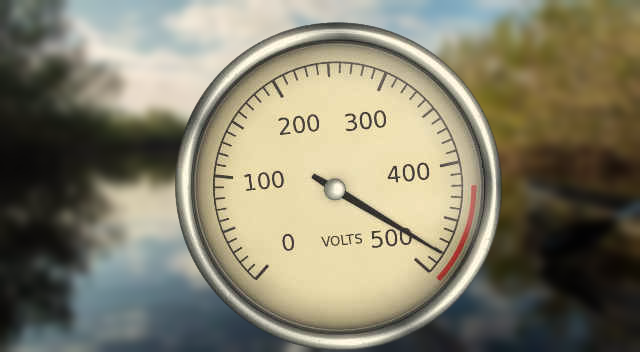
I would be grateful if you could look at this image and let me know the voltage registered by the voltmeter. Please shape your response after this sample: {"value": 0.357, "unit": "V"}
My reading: {"value": 480, "unit": "V"}
